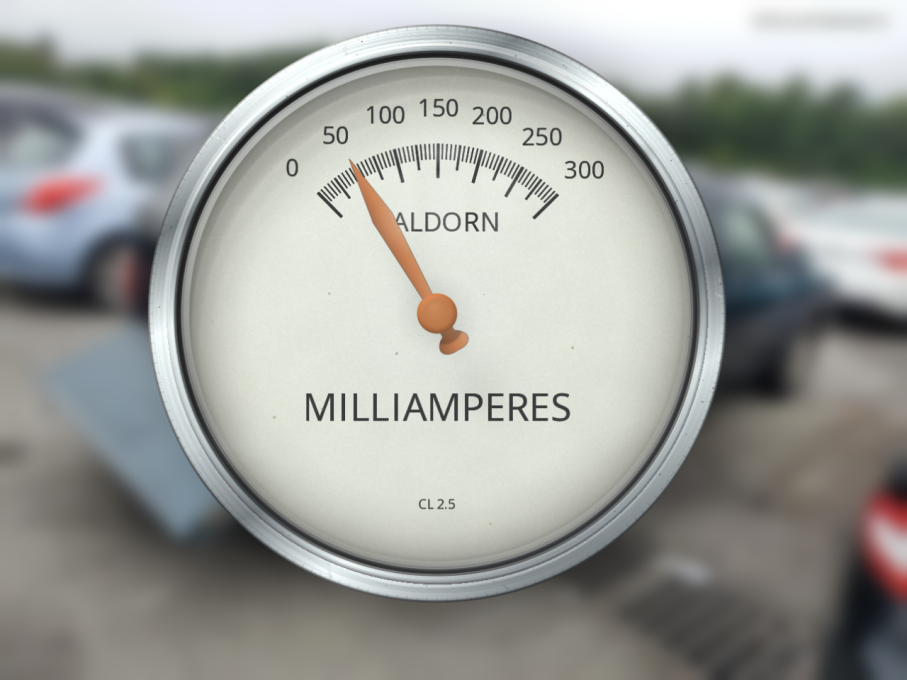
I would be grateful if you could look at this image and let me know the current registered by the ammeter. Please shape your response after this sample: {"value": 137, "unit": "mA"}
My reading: {"value": 50, "unit": "mA"}
